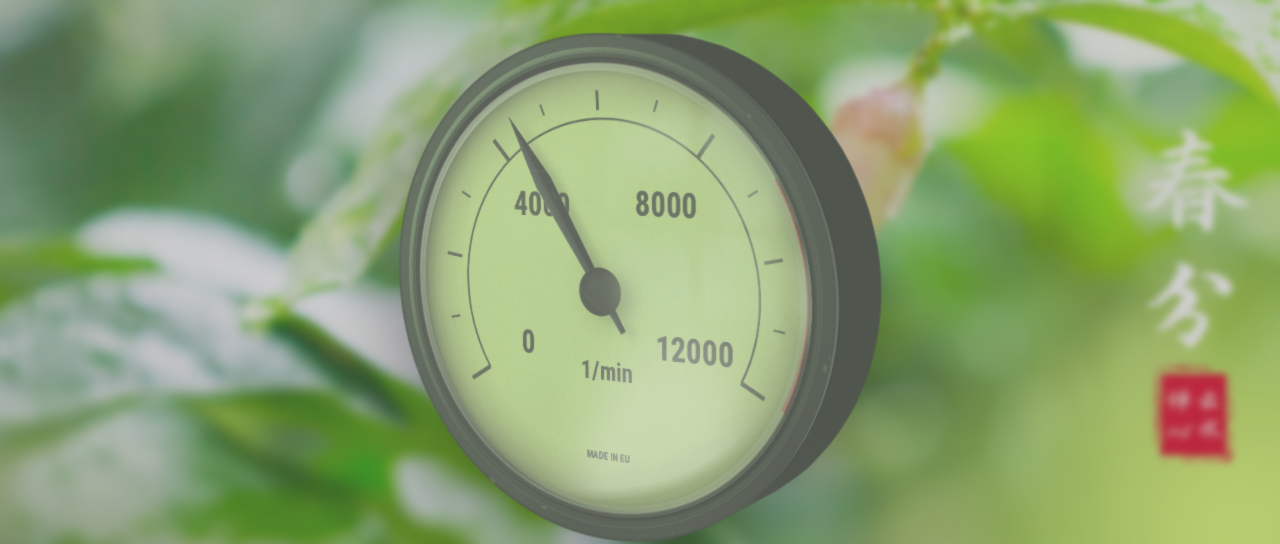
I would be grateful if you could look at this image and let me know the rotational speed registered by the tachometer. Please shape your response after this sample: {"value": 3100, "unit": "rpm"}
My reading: {"value": 4500, "unit": "rpm"}
